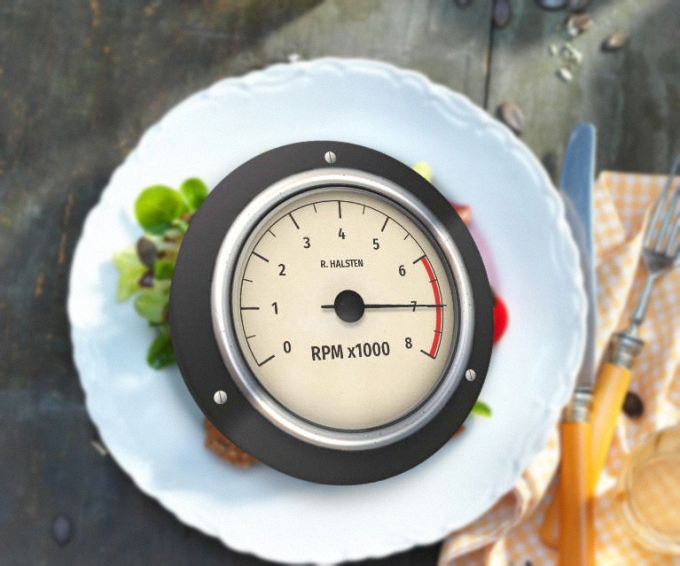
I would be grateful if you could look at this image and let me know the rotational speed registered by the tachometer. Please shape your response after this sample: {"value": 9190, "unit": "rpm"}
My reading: {"value": 7000, "unit": "rpm"}
